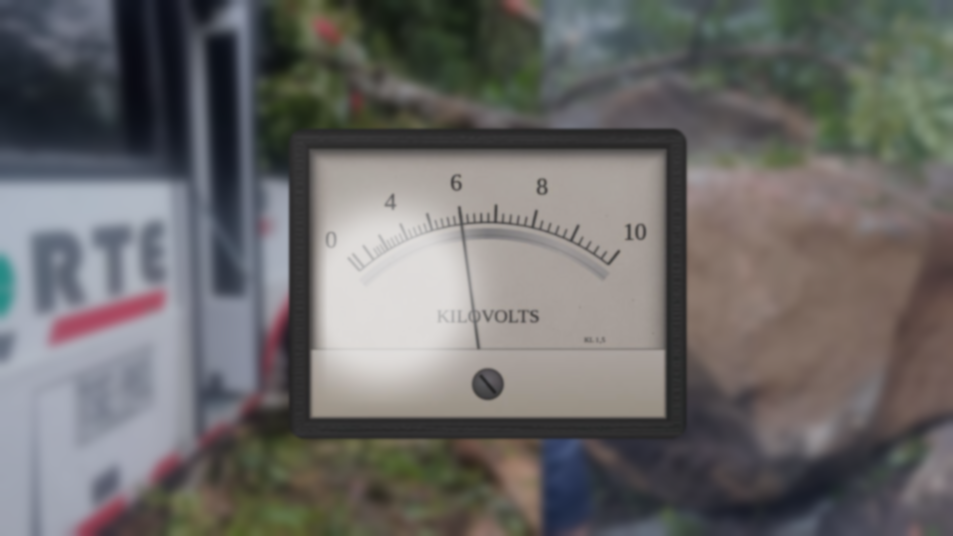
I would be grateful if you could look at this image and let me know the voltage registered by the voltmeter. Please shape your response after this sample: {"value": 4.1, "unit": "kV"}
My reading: {"value": 6, "unit": "kV"}
